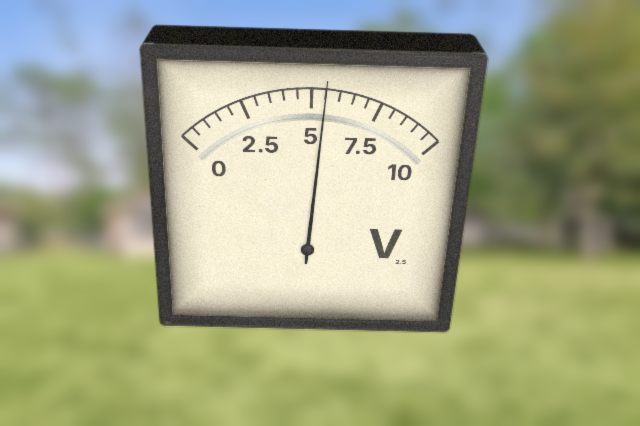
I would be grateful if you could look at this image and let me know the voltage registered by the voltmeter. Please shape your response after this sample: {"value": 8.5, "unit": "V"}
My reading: {"value": 5.5, "unit": "V"}
